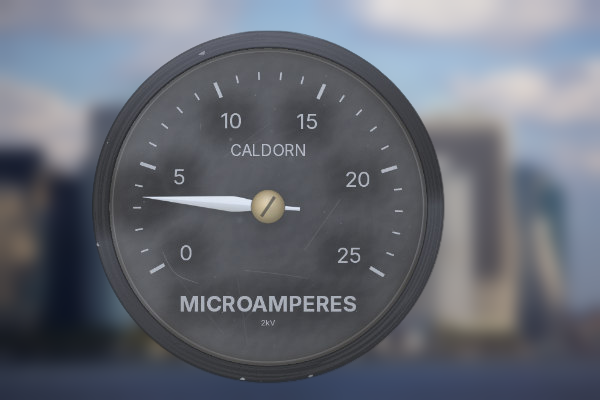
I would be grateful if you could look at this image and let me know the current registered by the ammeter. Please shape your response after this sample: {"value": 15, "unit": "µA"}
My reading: {"value": 3.5, "unit": "µA"}
